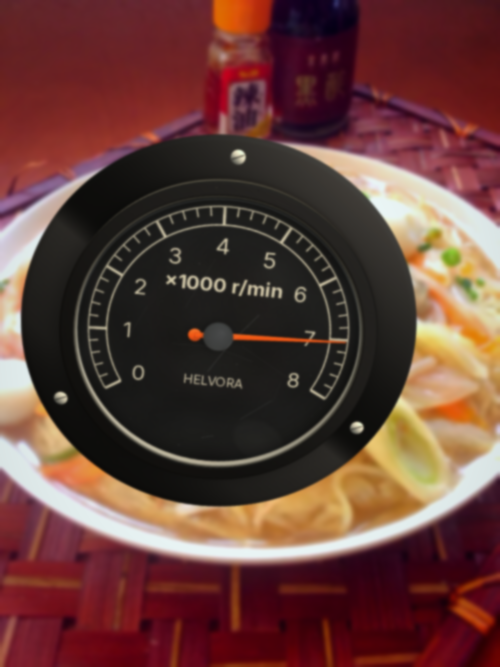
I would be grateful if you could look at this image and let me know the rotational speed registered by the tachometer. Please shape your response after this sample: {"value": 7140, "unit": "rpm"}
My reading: {"value": 7000, "unit": "rpm"}
